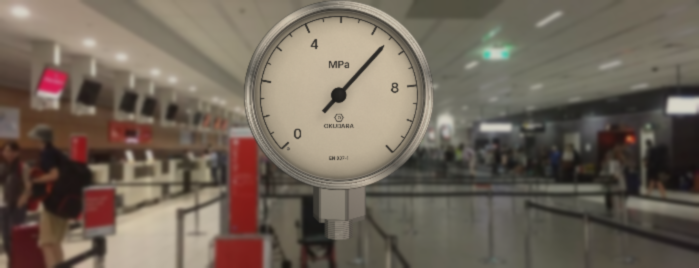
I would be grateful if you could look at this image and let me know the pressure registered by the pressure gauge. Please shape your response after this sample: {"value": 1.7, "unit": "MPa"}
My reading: {"value": 6.5, "unit": "MPa"}
